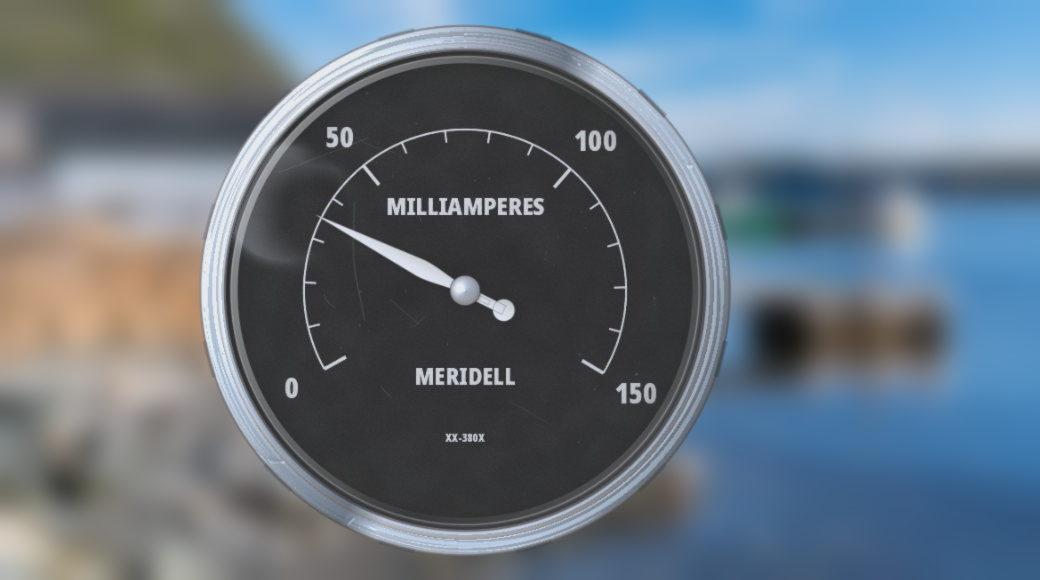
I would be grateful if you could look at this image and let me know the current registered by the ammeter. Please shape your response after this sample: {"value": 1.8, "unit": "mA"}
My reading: {"value": 35, "unit": "mA"}
